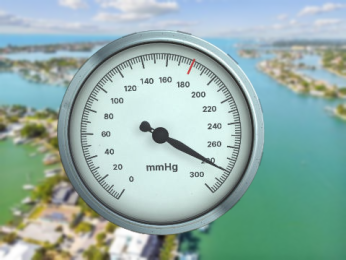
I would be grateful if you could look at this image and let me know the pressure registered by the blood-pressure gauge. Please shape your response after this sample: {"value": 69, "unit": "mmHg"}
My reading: {"value": 280, "unit": "mmHg"}
